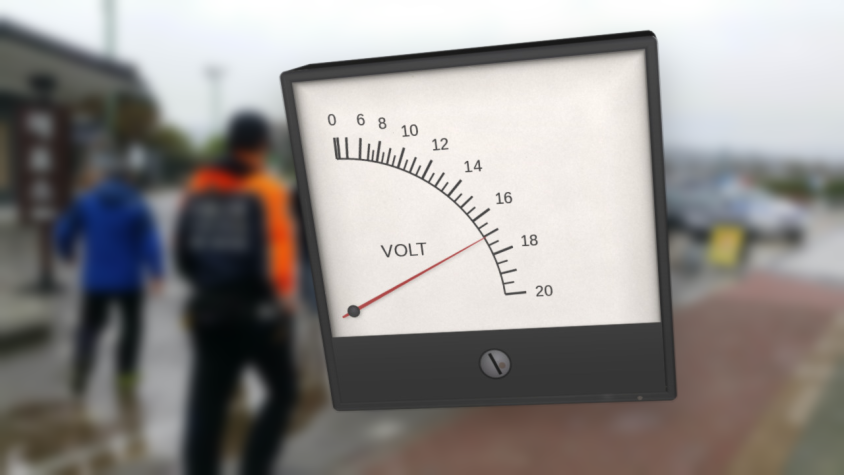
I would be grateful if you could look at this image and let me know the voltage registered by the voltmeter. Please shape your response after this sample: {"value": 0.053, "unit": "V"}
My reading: {"value": 17, "unit": "V"}
